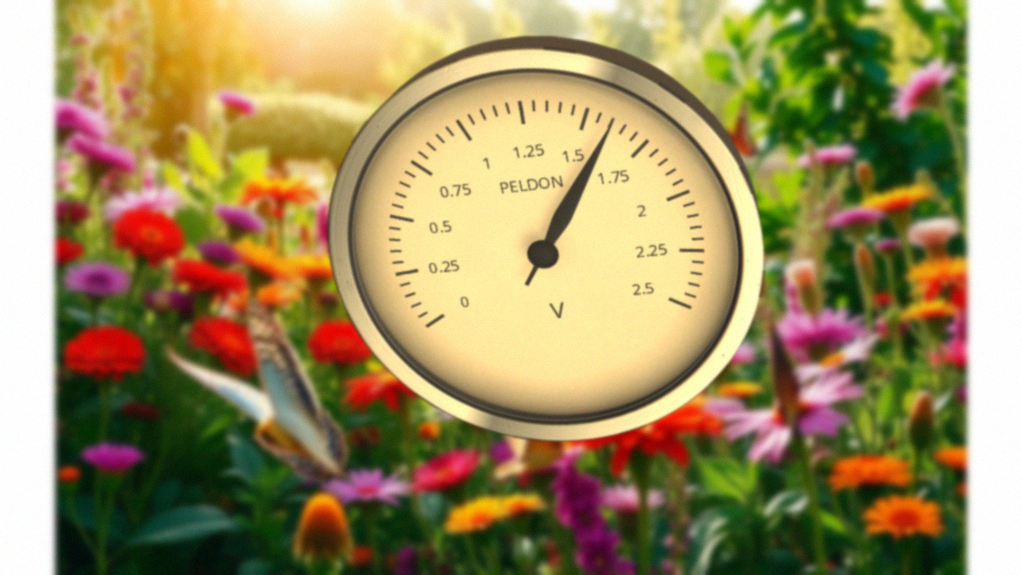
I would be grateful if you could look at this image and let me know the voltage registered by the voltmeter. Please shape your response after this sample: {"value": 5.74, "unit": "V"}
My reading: {"value": 1.6, "unit": "V"}
